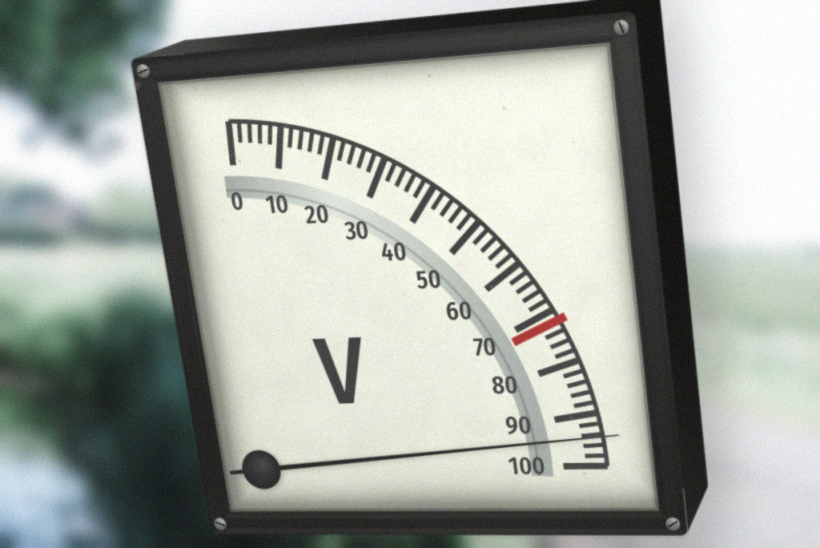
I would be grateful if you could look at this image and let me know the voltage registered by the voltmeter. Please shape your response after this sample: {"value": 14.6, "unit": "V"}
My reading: {"value": 94, "unit": "V"}
